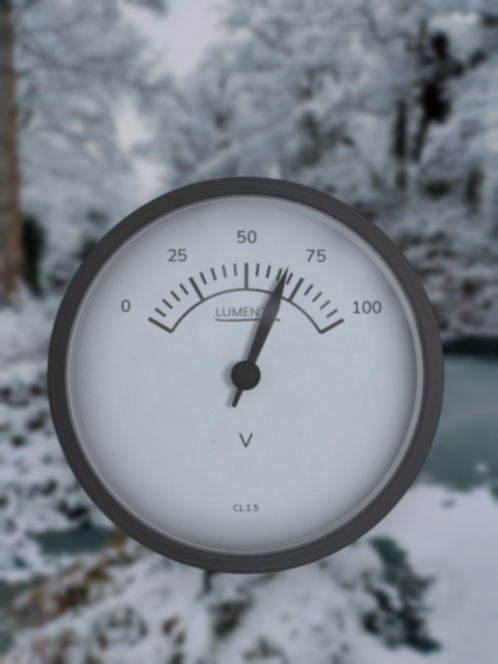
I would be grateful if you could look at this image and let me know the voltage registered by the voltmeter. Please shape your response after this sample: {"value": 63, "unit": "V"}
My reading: {"value": 67.5, "unit": "V"}
